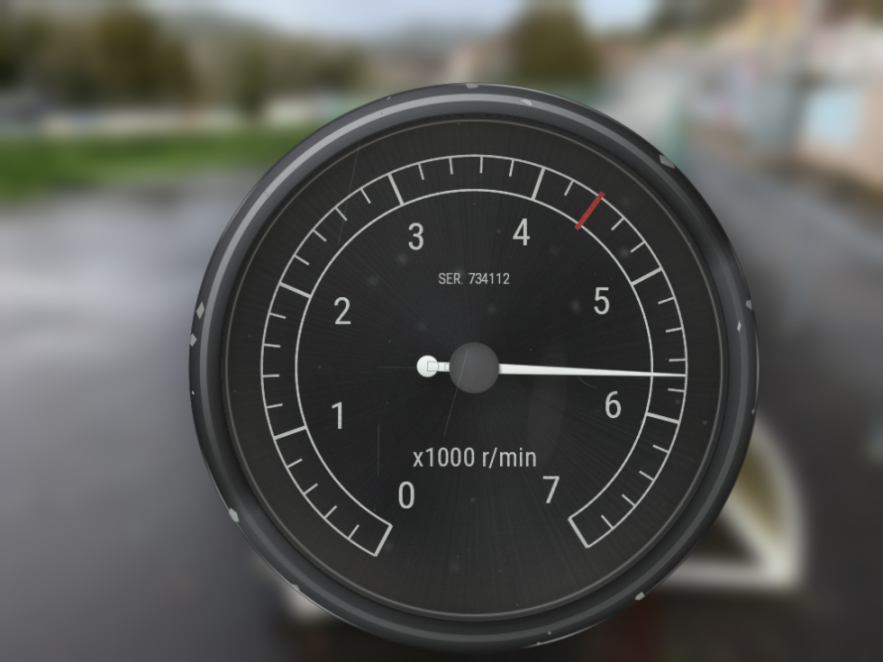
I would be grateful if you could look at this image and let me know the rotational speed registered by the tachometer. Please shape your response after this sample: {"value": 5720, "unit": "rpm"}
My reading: {"value": 5700, "unit": "rpm"}
